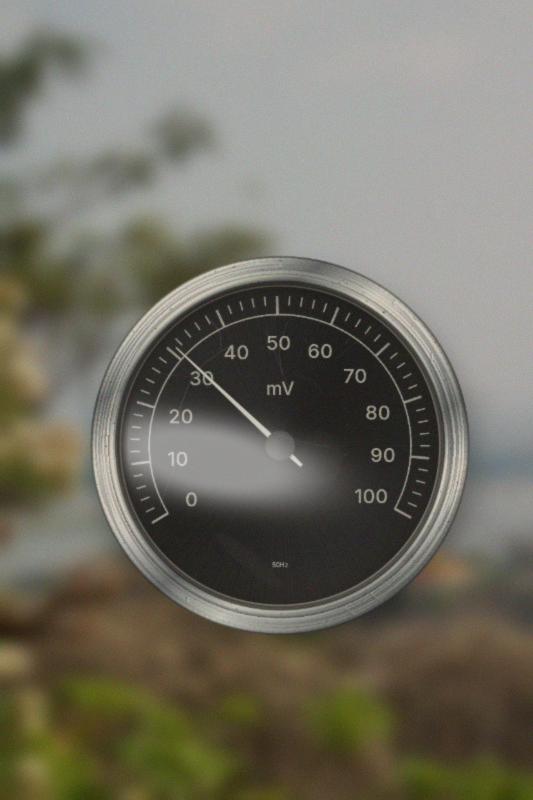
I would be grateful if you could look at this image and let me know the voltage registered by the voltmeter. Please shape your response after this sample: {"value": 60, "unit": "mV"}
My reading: {"value": 31, "unit": "mV"}
